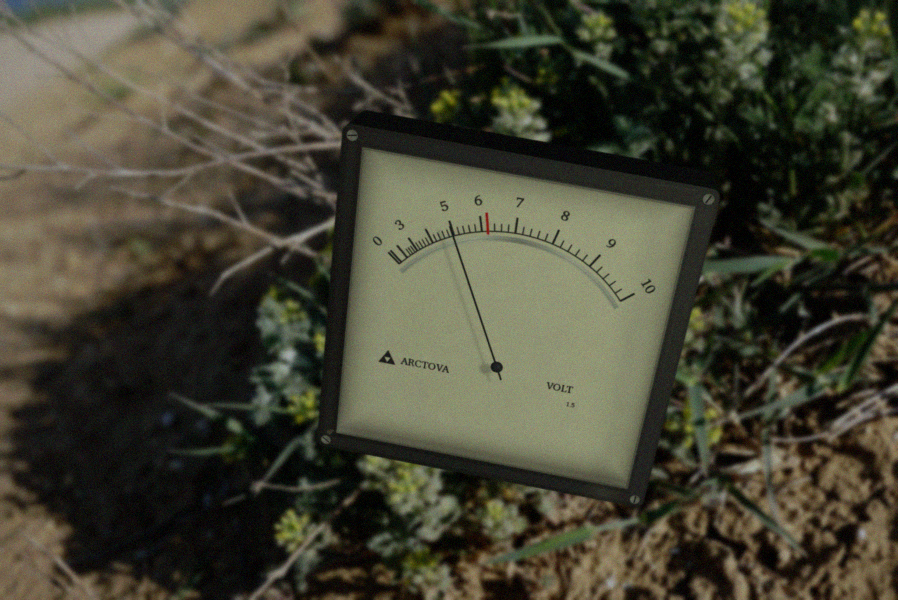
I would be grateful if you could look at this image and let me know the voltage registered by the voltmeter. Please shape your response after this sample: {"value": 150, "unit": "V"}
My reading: {"value": 5, "unit": "V"}
